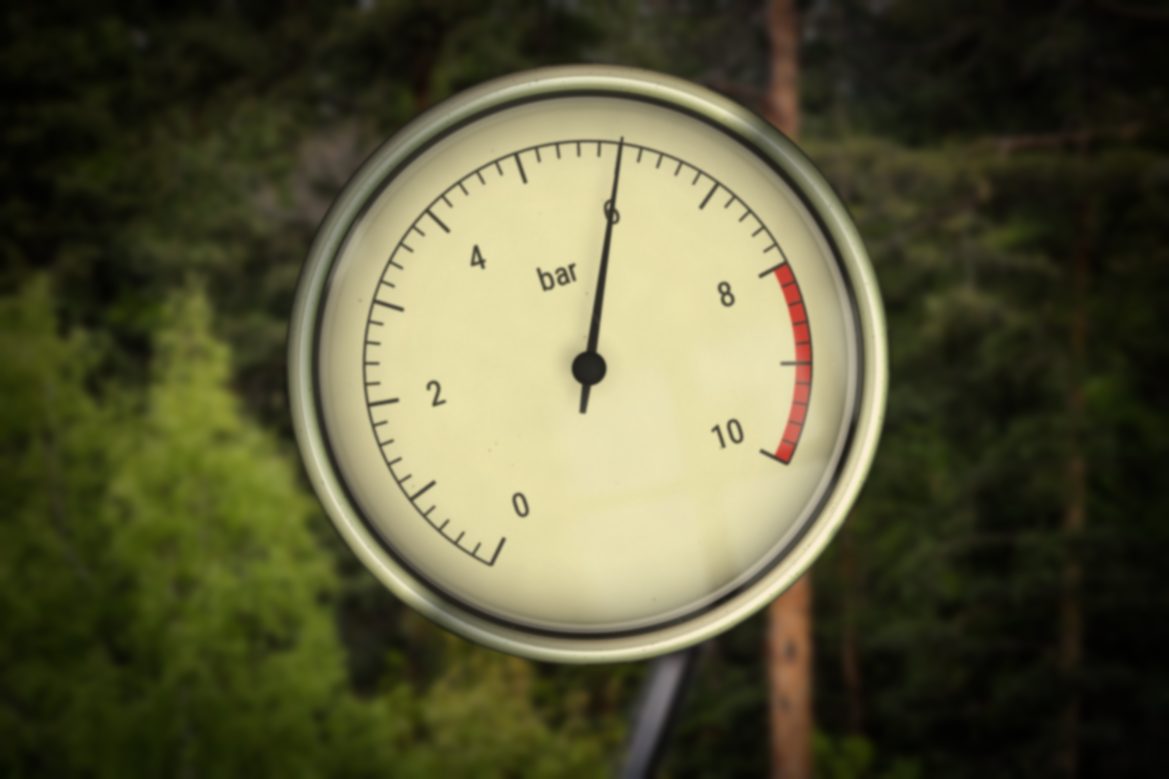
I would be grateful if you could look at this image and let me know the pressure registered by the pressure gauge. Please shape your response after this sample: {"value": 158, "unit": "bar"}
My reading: {"value": 6, "unit": "bar"}
